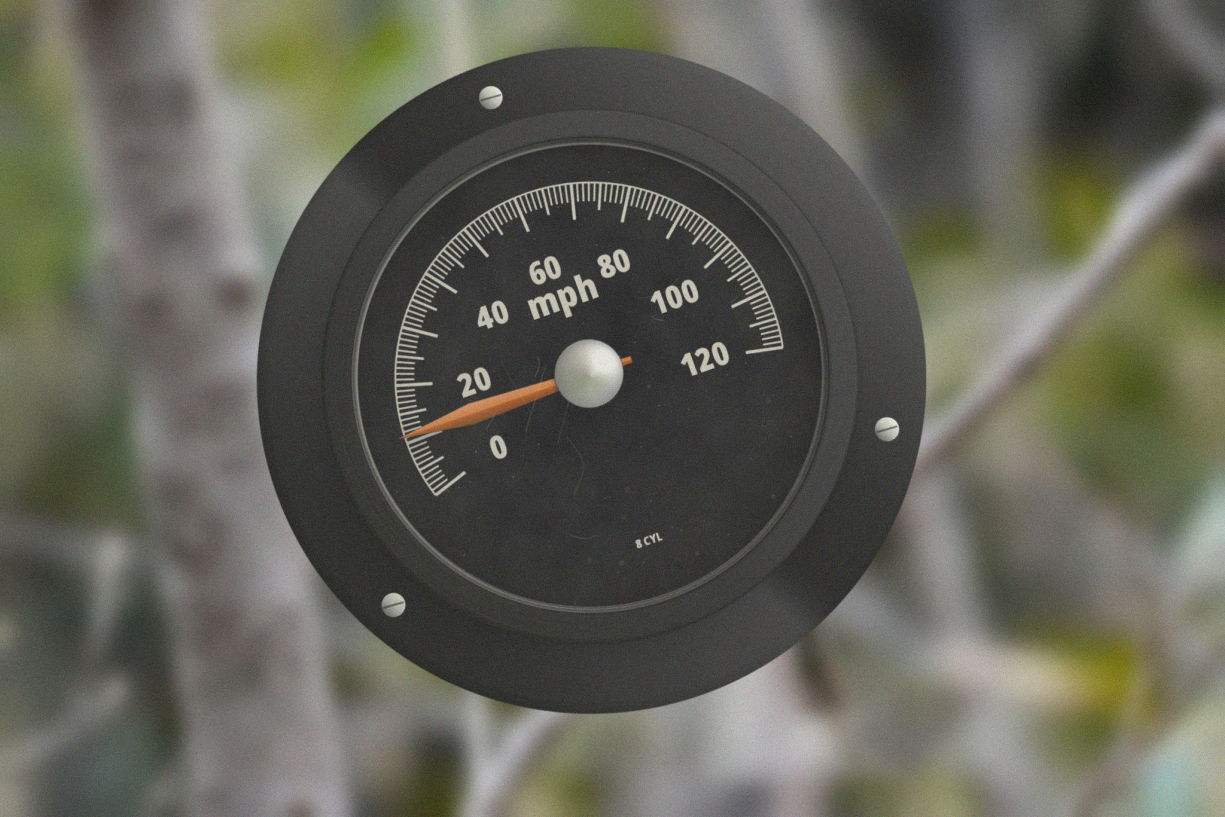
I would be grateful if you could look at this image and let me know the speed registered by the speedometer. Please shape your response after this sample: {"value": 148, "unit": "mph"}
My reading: {"value": 11, "unit": "mph"}
